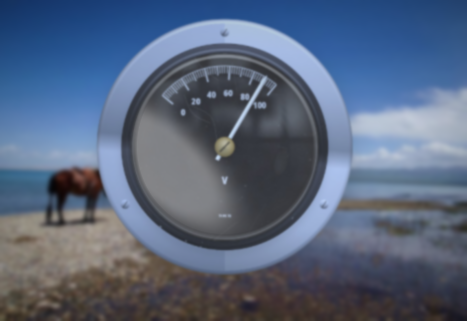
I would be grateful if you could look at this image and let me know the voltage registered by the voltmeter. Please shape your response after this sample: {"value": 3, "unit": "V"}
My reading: {"value": 90, "unit": "V"}
